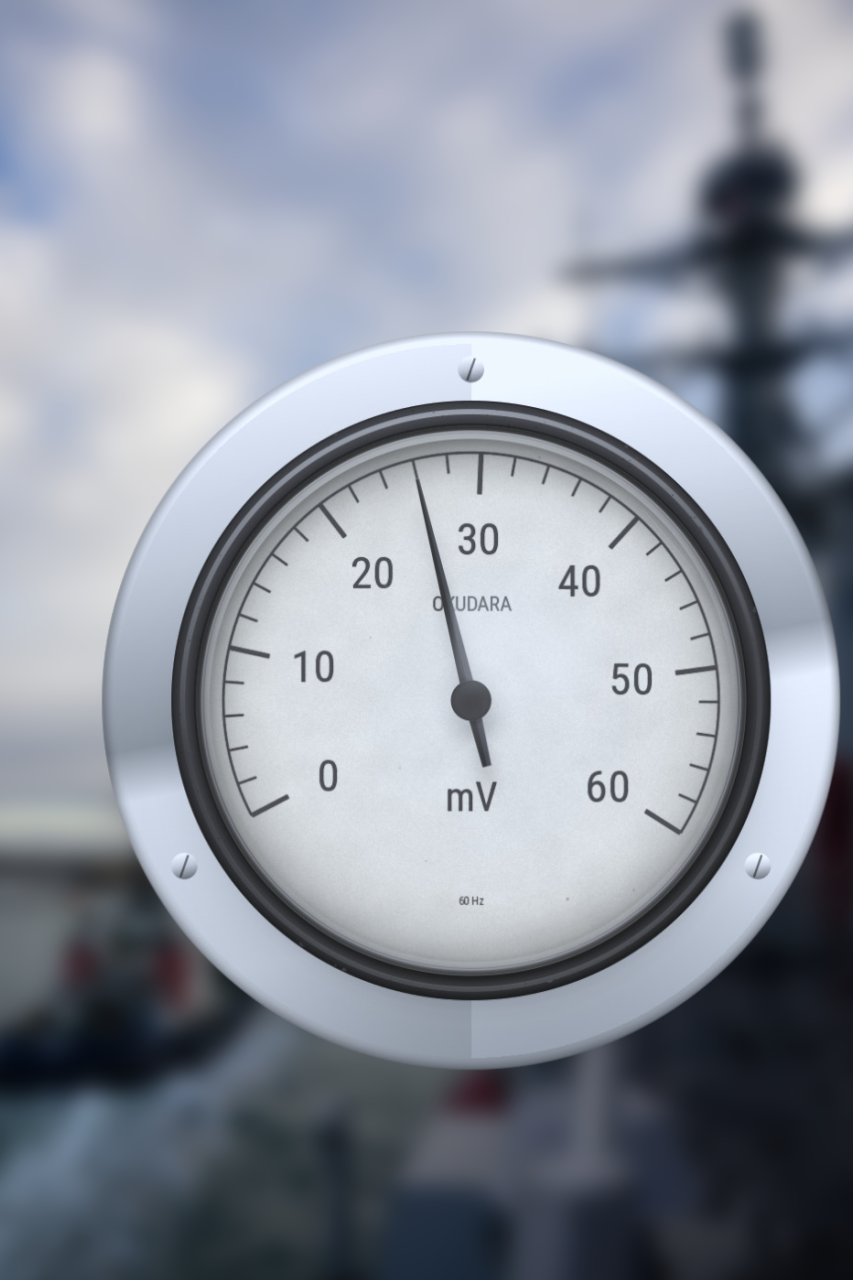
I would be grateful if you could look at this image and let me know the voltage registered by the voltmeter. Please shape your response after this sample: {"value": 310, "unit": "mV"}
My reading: {"value": 26, "unit": "mV"}
